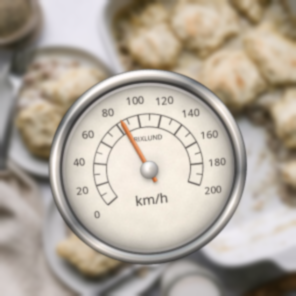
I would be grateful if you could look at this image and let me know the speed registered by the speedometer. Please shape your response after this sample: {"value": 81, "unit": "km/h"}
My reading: {"value": 85, "unit": "km/h"}
